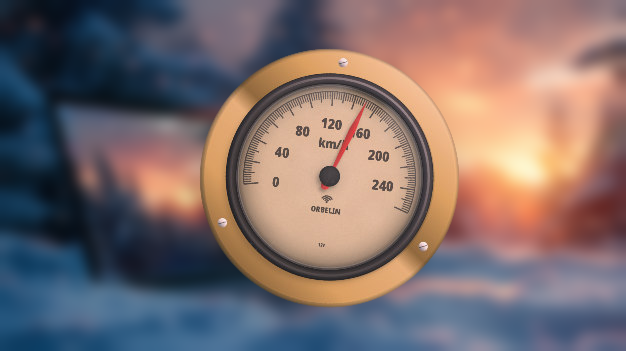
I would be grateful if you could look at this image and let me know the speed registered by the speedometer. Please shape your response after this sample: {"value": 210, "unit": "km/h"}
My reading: {"value": 150, "unit": "km/h"}
